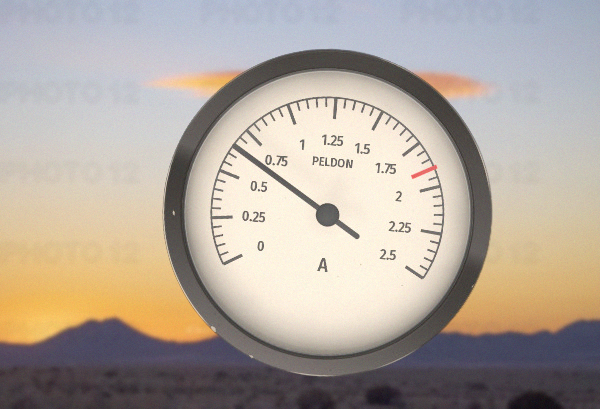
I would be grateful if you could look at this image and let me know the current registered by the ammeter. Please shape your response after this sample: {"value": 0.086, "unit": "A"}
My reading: {"value": 0.65, "unit": "A"}
